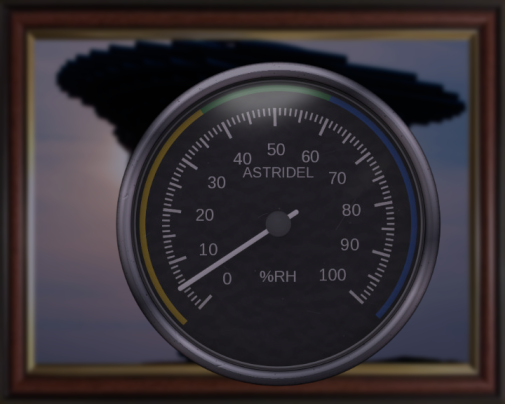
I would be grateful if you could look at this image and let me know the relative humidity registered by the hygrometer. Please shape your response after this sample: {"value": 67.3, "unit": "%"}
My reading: {"value": 5, "unit": "%"}
